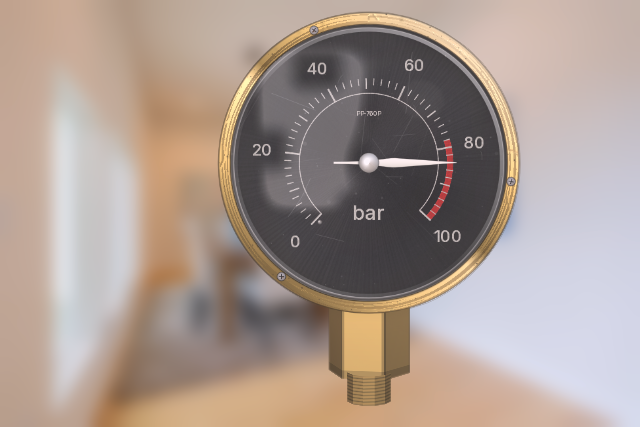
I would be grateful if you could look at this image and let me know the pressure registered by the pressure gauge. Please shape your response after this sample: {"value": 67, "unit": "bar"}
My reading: {"value": 84, "unit": "bar"}
